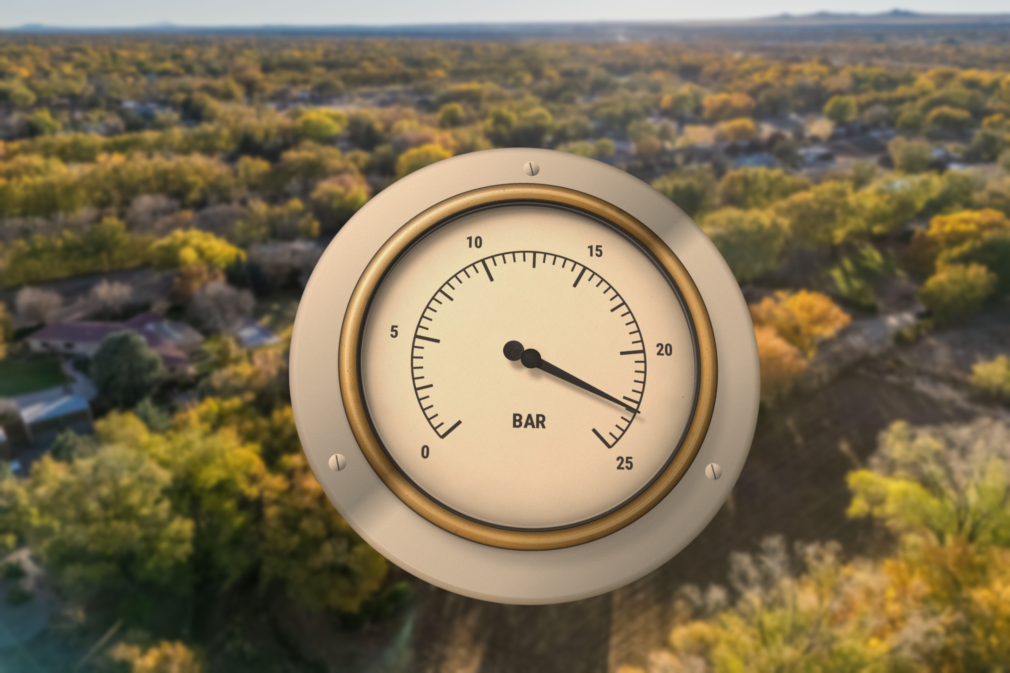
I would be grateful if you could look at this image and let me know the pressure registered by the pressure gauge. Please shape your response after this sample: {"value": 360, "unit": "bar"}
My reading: {"value": 23, "unit": "bar"}
